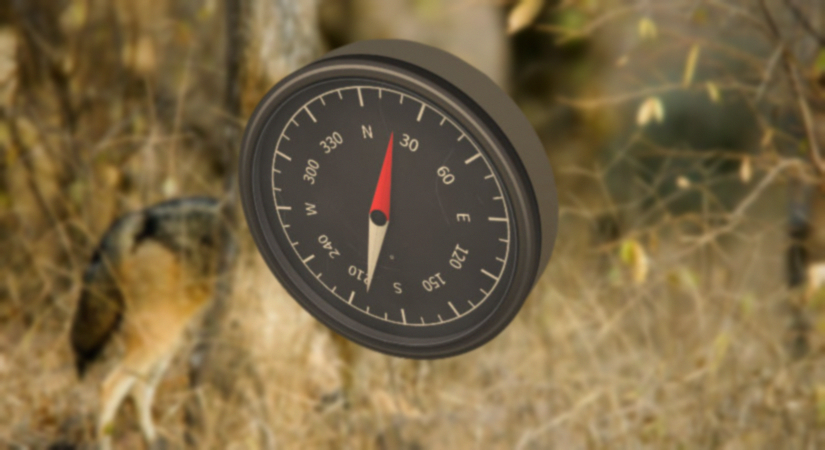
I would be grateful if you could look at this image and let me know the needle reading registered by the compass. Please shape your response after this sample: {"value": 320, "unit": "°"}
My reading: {"value": 20, "unit": "°"}
